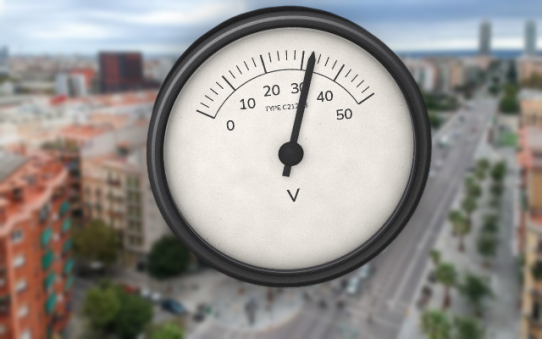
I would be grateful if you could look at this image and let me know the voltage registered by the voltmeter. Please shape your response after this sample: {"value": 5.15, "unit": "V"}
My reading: {"value": 32, "unit": "V"}
